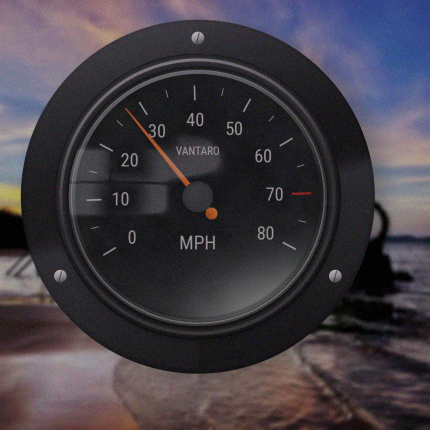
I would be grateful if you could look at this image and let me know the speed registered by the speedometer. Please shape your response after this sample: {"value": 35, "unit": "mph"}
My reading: {"value": 27.5, "unit": "mph"}
